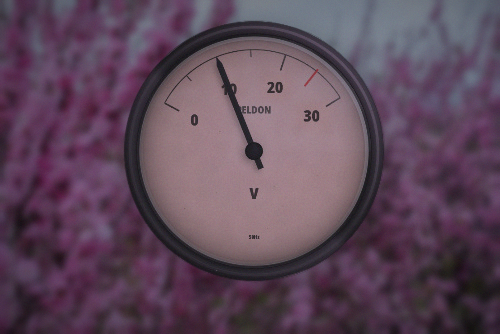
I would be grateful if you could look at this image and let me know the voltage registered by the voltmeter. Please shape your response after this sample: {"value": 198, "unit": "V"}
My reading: {"value": 10, "unit": "V"}
